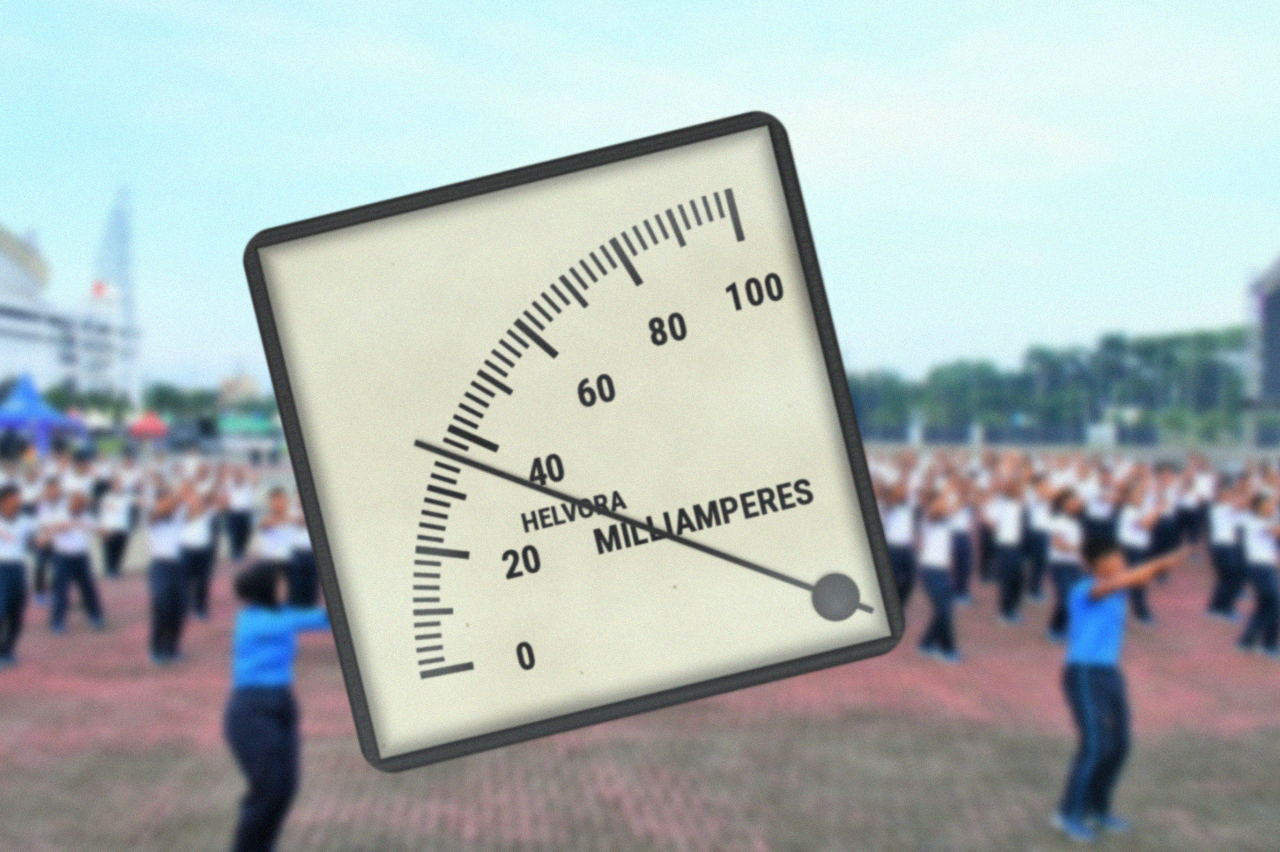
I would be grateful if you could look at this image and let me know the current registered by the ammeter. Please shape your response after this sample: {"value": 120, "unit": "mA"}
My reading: {"value": 36, "unit": "mA"}
